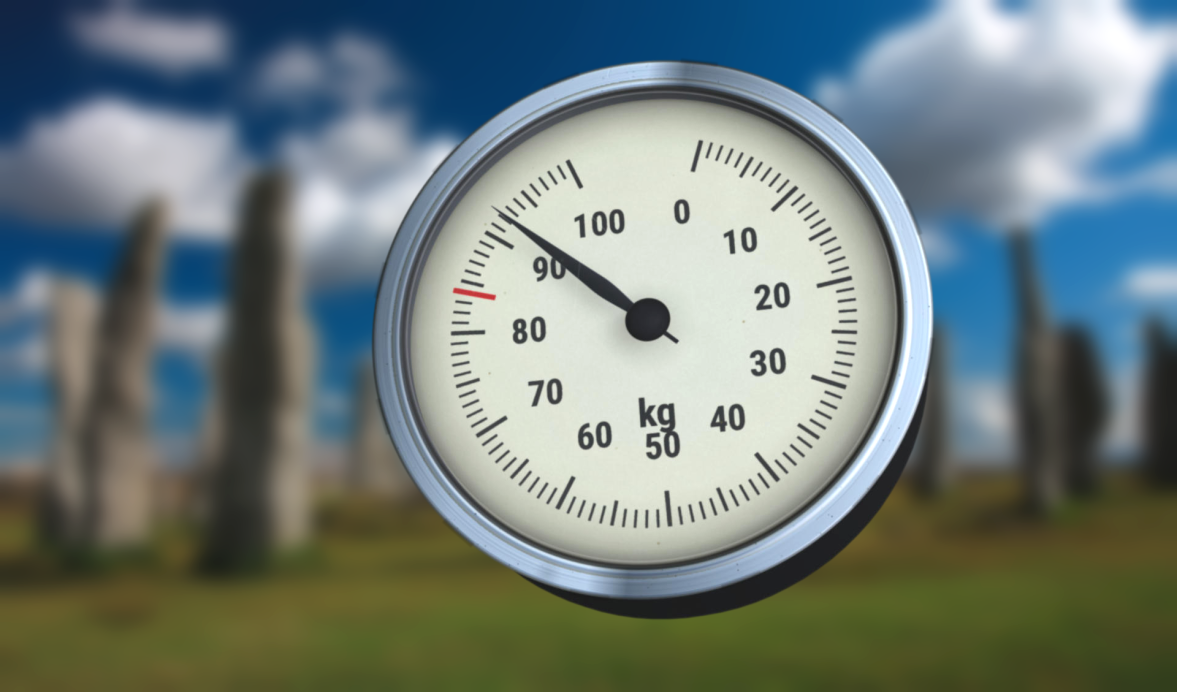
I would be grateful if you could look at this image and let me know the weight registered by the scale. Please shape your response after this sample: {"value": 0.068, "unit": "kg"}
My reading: {"value": 92, "unit": "kg"}
